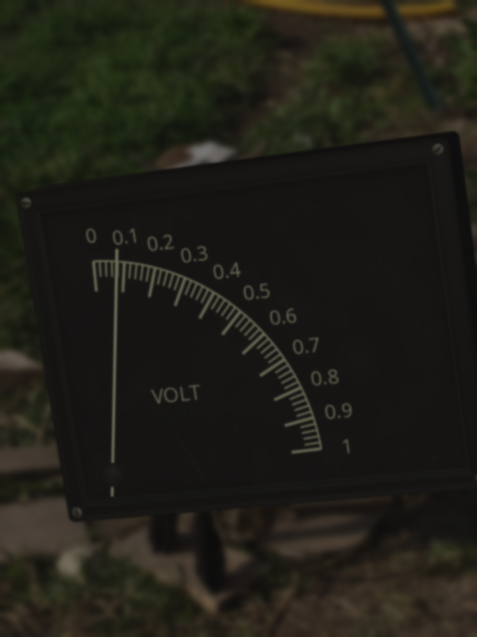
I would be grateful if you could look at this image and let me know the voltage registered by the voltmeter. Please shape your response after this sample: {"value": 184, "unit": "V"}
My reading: {"value": 0.08, "unit": "V"}
